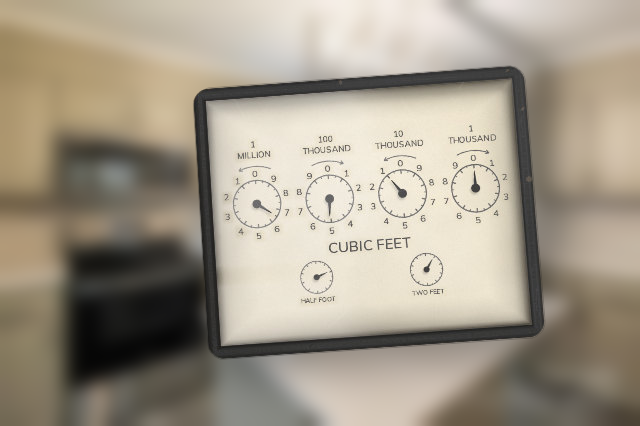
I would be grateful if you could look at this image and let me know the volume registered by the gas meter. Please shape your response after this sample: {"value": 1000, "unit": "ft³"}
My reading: {"value": 651000, "unit": "ft³"}
